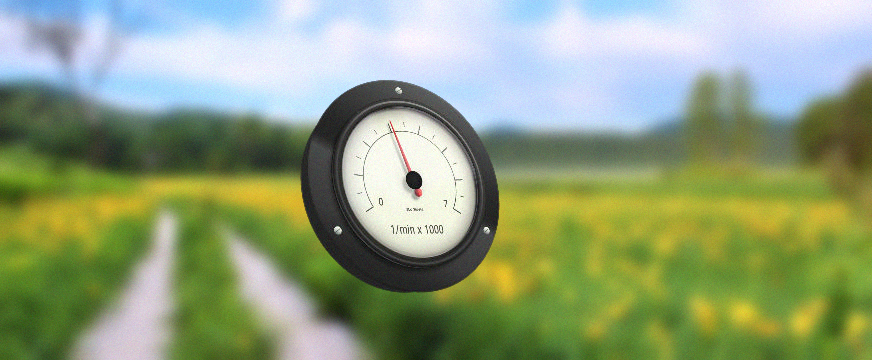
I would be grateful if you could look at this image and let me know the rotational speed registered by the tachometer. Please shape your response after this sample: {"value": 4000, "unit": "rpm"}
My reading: {"value": 3000, "unit": "rpm"}
